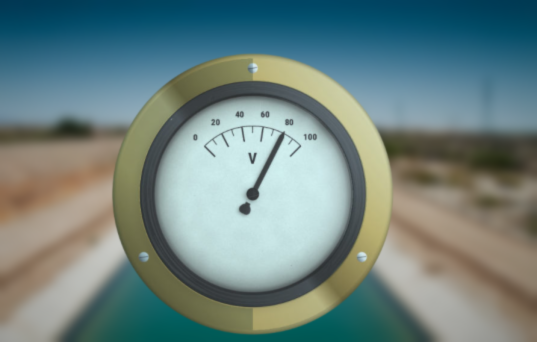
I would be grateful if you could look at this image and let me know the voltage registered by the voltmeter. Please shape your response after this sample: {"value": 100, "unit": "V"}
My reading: {"value": 80, "unit": "V"}
